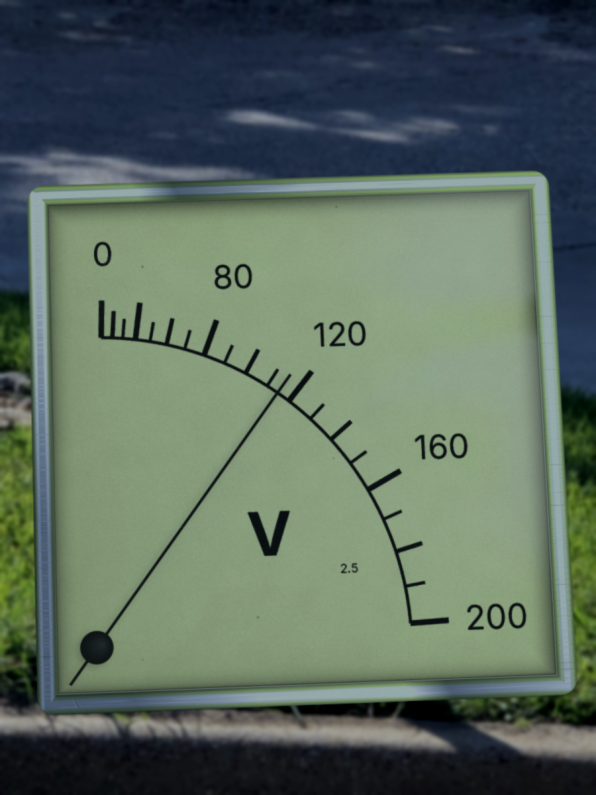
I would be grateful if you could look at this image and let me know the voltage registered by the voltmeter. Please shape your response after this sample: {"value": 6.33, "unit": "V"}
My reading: {"value": 115, "unit": "V"}
